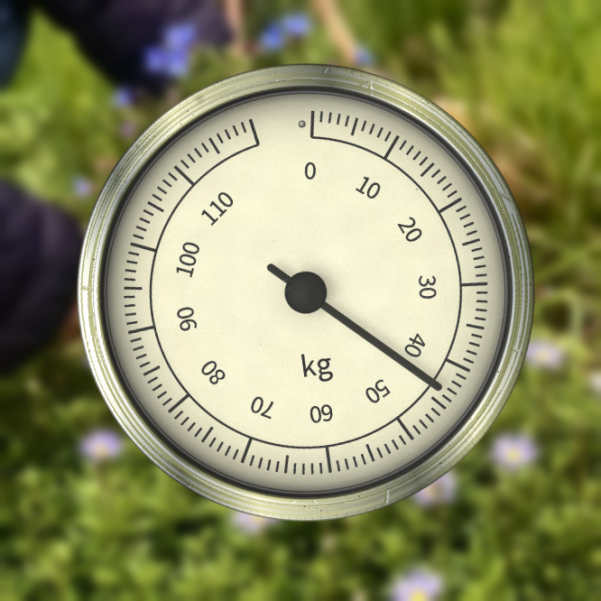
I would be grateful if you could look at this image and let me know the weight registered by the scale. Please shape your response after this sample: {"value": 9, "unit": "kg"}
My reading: {"value": 43.5, "unit": "kg"}
